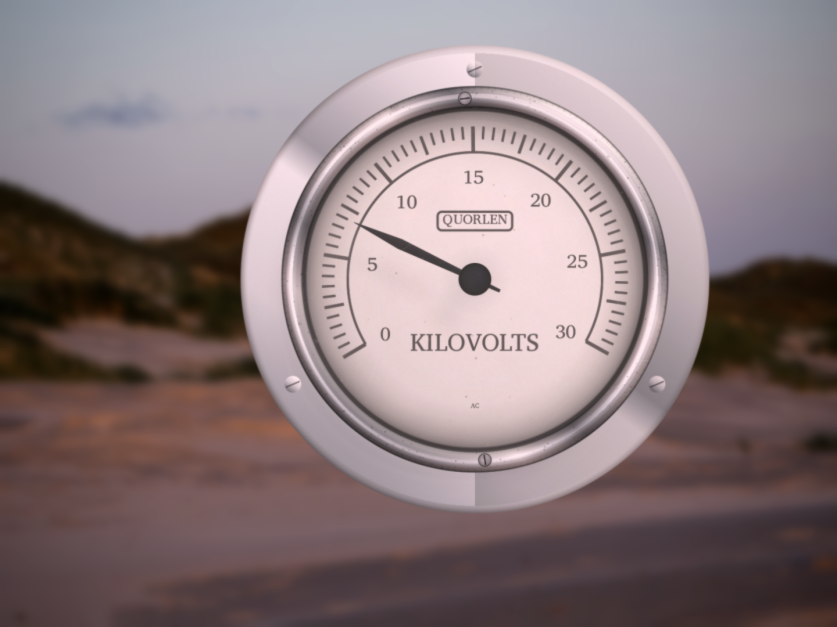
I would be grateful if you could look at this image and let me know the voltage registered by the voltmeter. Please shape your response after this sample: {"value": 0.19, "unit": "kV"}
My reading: {"value": 7, "unit": "kV"}
